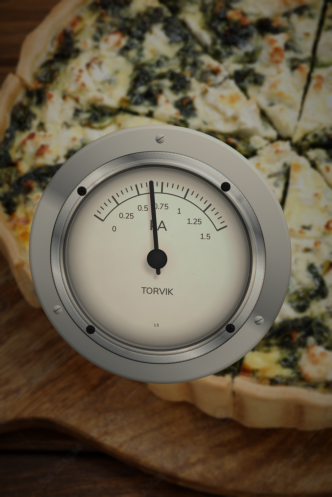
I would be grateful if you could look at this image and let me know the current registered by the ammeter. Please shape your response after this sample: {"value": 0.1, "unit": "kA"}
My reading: {"value": 0.65, "unit": "kA"}
